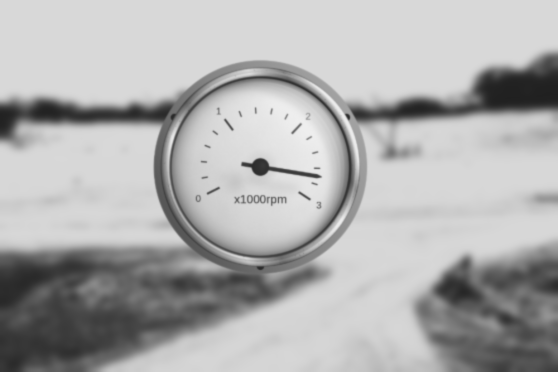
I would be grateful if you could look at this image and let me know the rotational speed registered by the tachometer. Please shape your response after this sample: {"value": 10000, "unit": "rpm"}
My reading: {"value": 2700, "unit": "rpm"}
